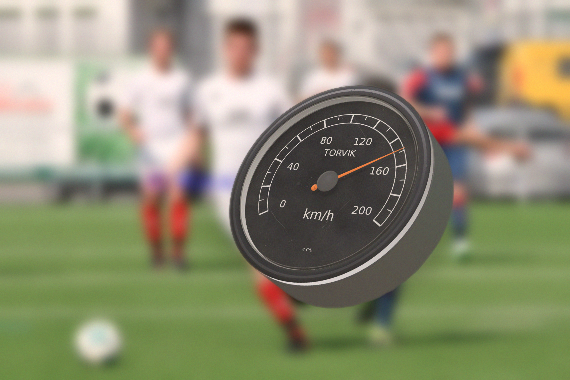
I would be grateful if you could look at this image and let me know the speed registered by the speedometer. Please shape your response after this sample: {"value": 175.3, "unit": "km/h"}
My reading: {"value": 150, "unit": "km/h"}
